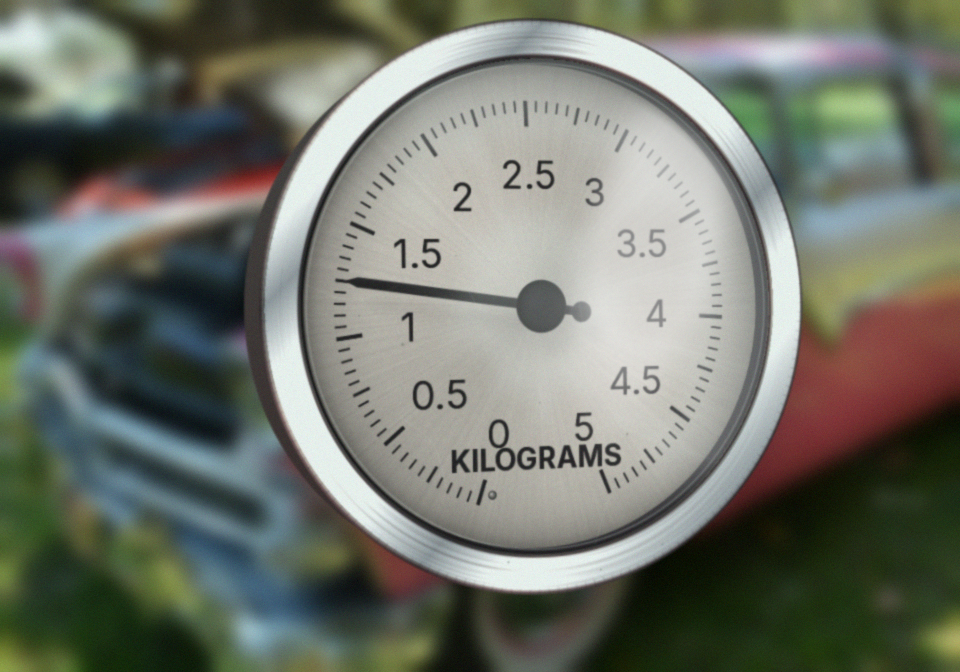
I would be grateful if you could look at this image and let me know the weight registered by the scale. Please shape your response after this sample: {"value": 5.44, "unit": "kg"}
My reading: {"value": 1.25, "unit": "kg"}
